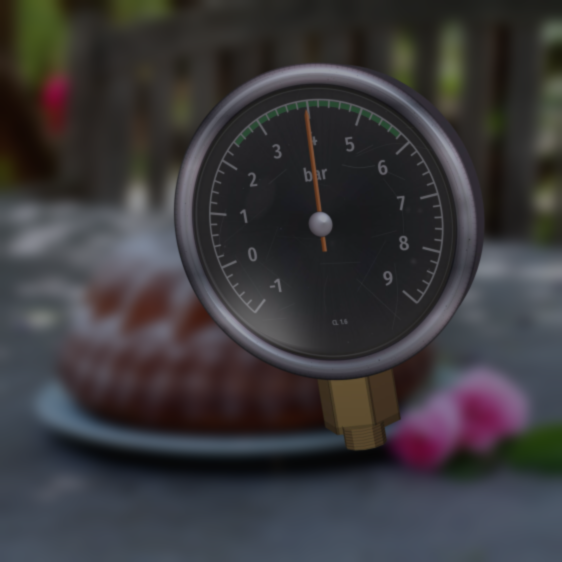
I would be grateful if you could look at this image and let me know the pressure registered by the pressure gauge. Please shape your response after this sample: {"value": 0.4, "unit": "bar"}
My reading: {"value": 4, "unit": "bar"}
